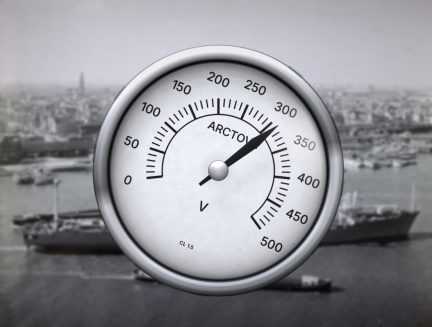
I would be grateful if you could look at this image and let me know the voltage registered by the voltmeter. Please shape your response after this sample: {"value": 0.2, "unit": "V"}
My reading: {"value": 310, "unit": "V"}
